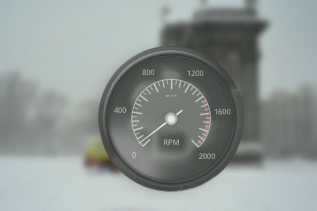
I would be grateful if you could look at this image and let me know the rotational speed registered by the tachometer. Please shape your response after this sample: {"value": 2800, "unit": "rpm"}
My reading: {"value": 50, "unit": "rpm"}
